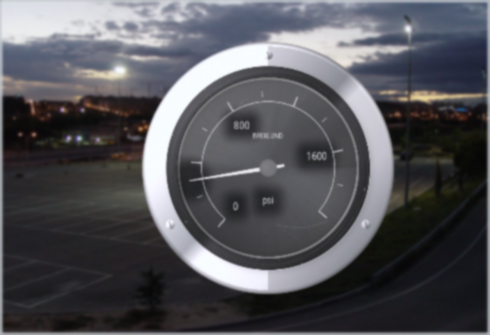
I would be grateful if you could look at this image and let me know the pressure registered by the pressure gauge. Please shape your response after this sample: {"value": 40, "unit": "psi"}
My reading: {"value": 300, "unit": "psi"}
